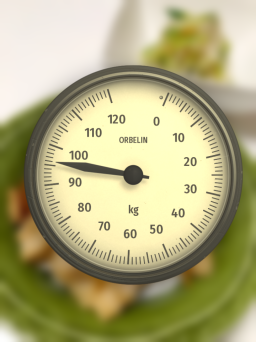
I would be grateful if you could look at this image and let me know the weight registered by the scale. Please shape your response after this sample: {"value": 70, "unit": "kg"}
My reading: {"value": 96, "unit": "kg"}
